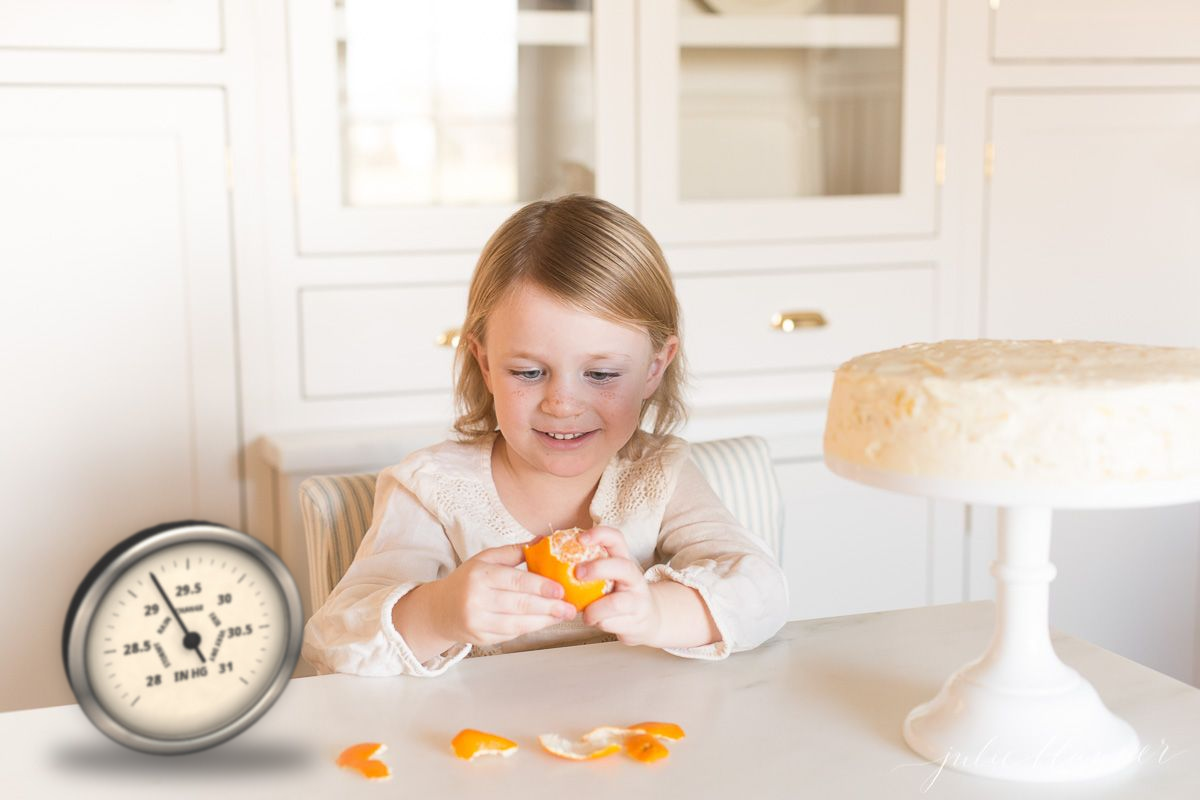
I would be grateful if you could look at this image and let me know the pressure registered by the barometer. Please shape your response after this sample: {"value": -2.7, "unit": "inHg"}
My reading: {"value": 29.2, "unit": "inHg"}
